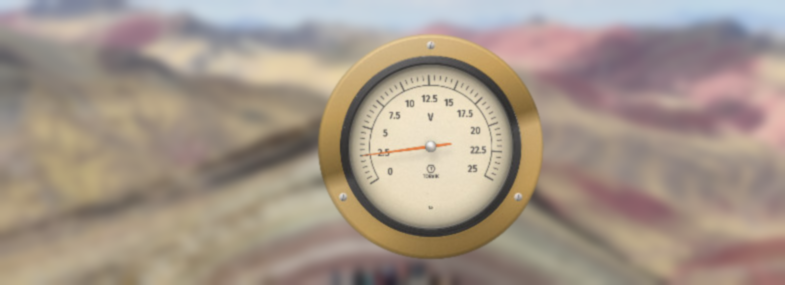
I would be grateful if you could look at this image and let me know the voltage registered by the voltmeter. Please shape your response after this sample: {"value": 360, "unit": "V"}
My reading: {"value": 2.5, "unit": "V"}
